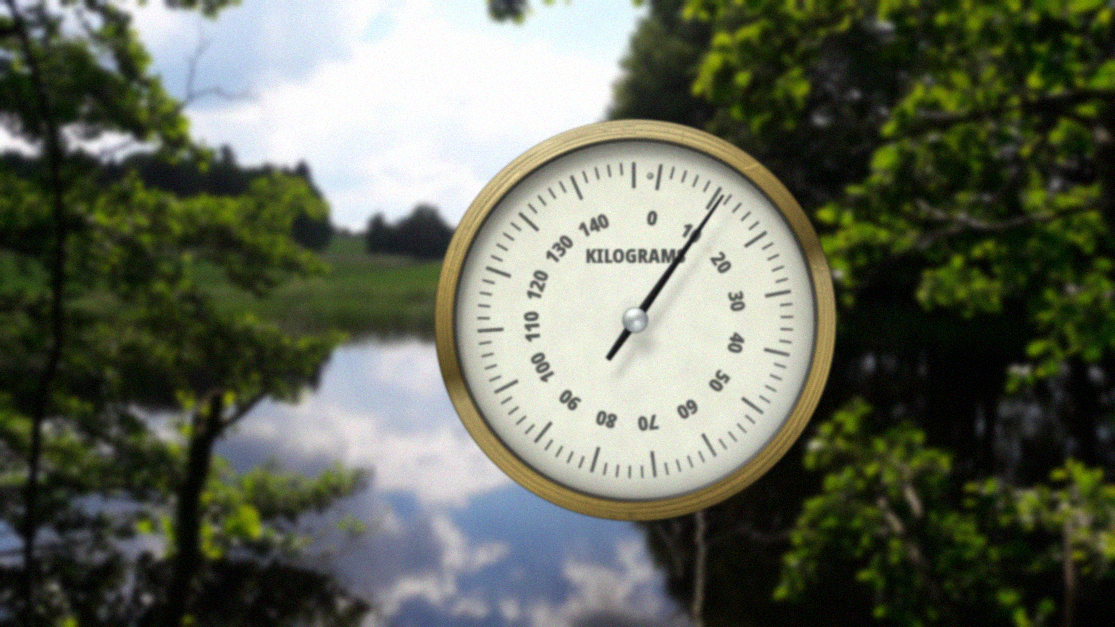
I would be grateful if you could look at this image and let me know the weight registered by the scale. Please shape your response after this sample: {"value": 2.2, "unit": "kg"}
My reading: {"value": 11, "unit": "kg"}
